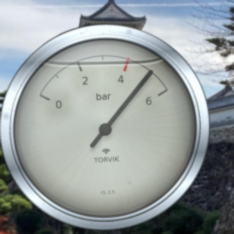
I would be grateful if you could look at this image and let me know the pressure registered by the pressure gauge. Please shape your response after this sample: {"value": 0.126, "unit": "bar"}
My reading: {"value": 5, "unit": "bar"}
